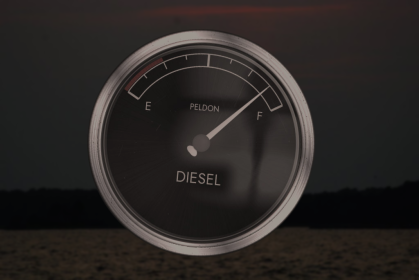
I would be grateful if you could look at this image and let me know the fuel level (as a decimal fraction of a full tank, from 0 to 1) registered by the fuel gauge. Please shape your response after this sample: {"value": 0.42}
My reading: {"value": 0.875}
